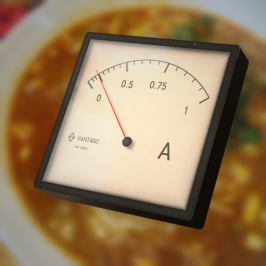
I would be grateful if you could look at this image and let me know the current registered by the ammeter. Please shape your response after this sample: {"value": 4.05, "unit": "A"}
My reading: {"value": 0.25, "unit": "A"}
